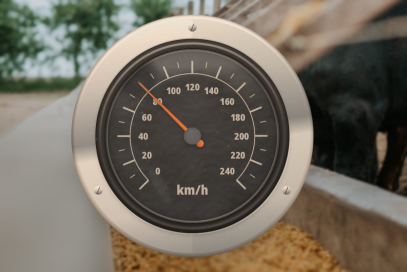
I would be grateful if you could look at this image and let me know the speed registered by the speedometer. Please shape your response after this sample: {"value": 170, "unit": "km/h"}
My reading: {"value": 80, "unit": "km/h"}
